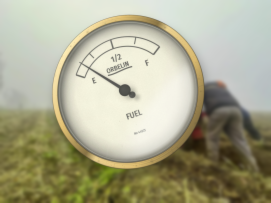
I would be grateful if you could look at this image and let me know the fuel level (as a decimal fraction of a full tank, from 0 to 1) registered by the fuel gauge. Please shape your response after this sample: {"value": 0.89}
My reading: {"value": 0.125}
